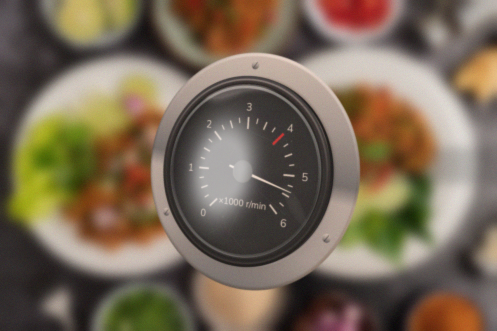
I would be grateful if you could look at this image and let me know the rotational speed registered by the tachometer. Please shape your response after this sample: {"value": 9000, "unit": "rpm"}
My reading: {"value": 5375, "unit": "rpm"}
